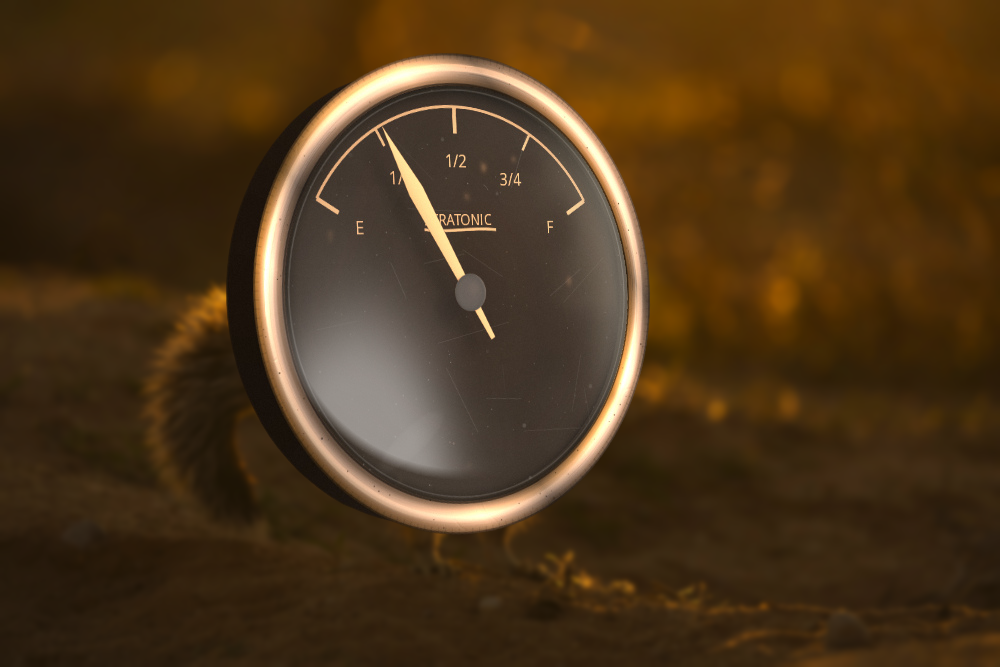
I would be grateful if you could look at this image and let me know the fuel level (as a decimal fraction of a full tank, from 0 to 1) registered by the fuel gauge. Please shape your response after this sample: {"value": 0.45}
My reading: {"value": 0.25}
